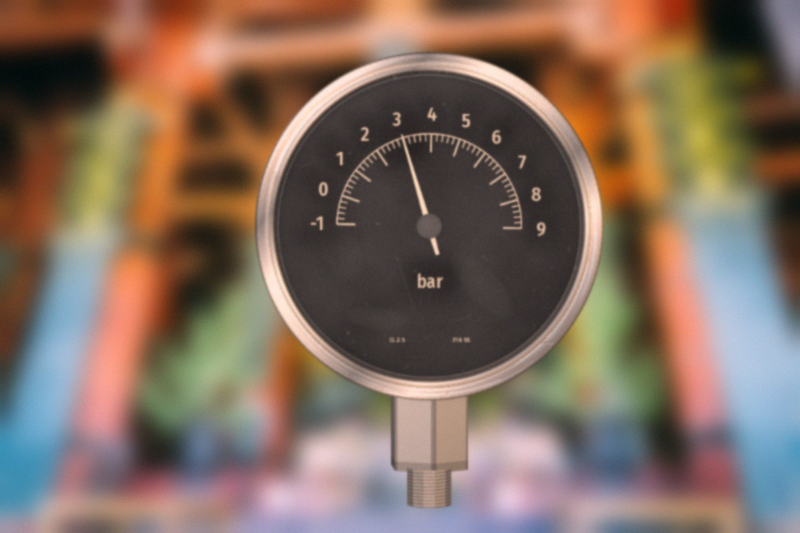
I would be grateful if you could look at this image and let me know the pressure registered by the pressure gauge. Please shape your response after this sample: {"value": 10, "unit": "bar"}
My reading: {"value": 3, "unit": "bar"}
